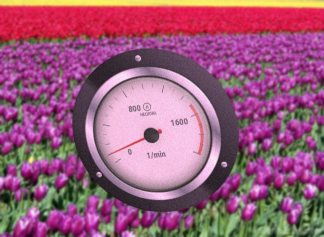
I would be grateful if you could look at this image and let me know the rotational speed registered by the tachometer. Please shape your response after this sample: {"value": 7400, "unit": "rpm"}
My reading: {"value": 100, "unit": "rpm"}
